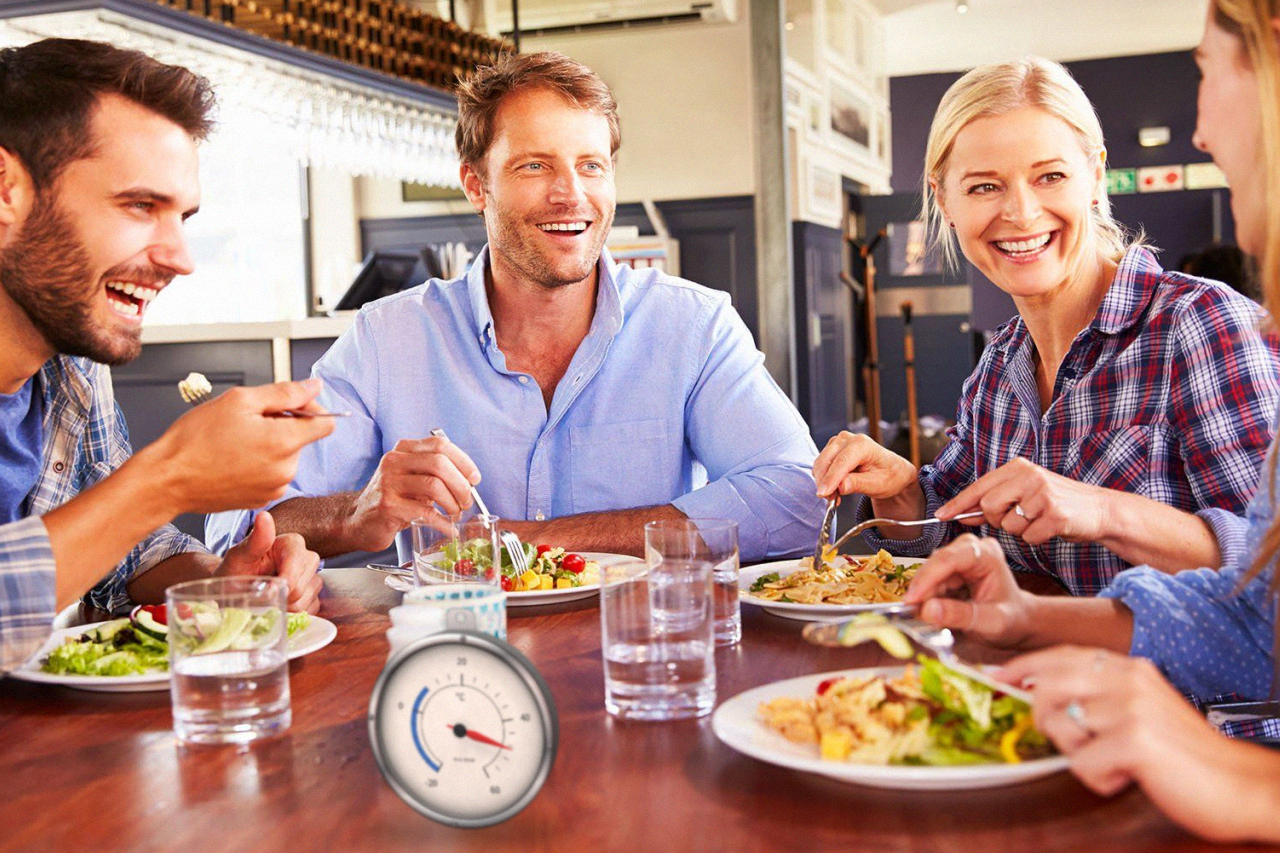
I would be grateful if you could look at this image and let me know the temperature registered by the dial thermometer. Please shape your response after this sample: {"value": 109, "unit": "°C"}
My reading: {"value": 48, "unit": "°C"}
